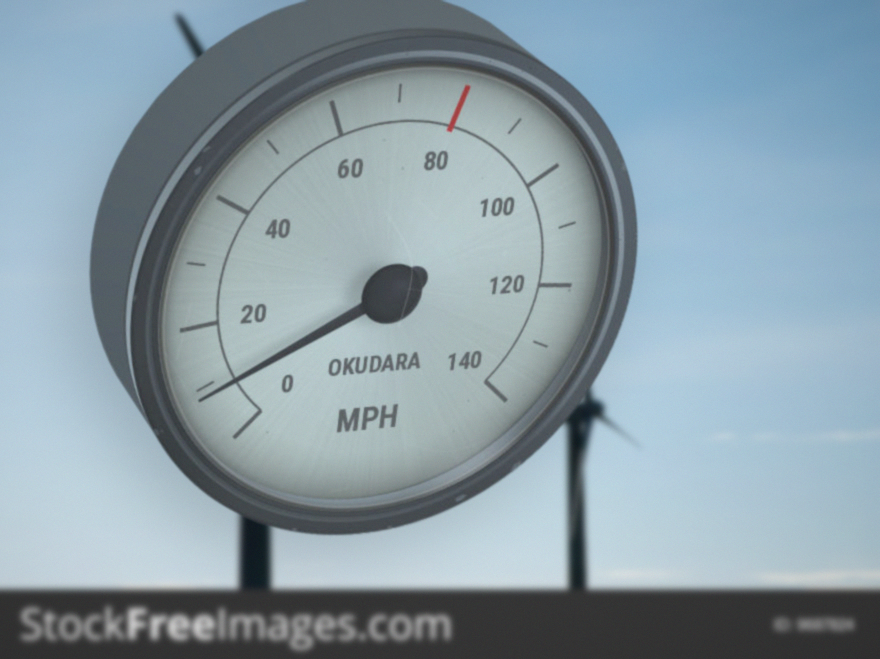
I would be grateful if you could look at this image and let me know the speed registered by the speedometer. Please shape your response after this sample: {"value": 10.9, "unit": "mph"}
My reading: {"value": 10, "unit": "mph"}
